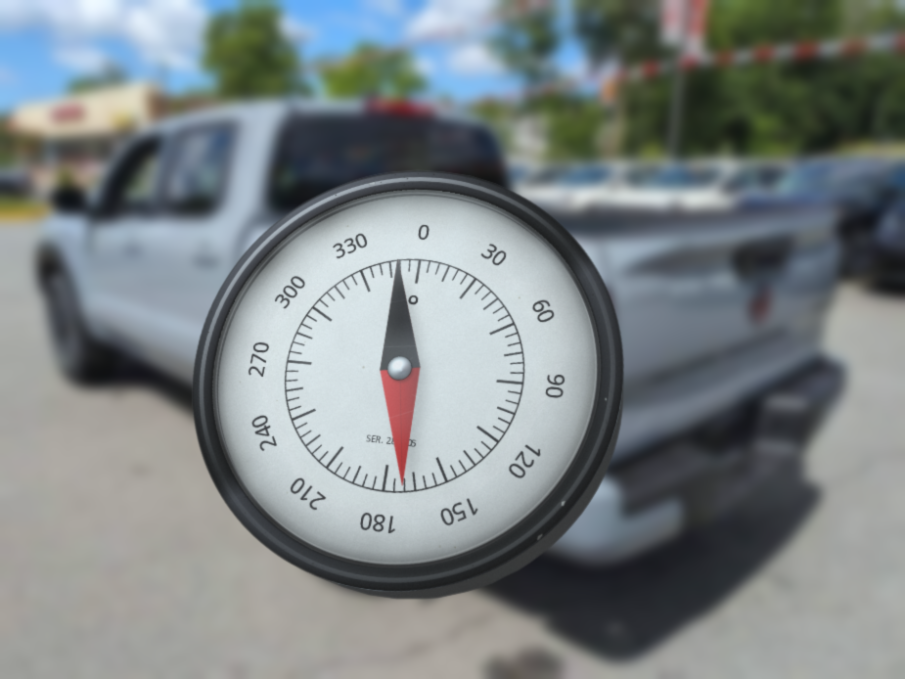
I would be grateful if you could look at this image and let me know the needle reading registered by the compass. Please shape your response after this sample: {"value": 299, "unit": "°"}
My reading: {"value": 170, "unit": "°"}
